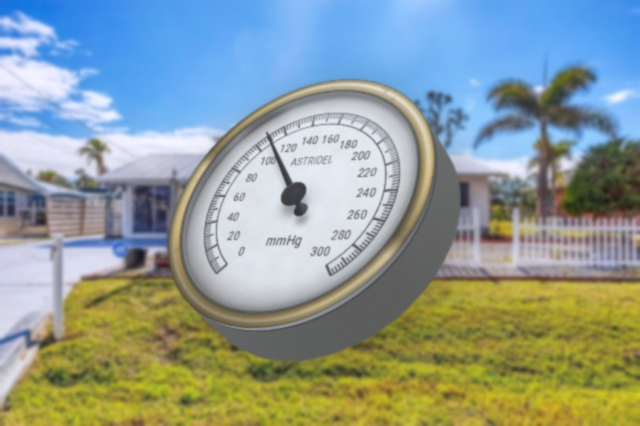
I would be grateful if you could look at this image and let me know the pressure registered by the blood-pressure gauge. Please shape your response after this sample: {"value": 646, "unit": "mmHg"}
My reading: {"value": 110, "unit": "mmHg"}
